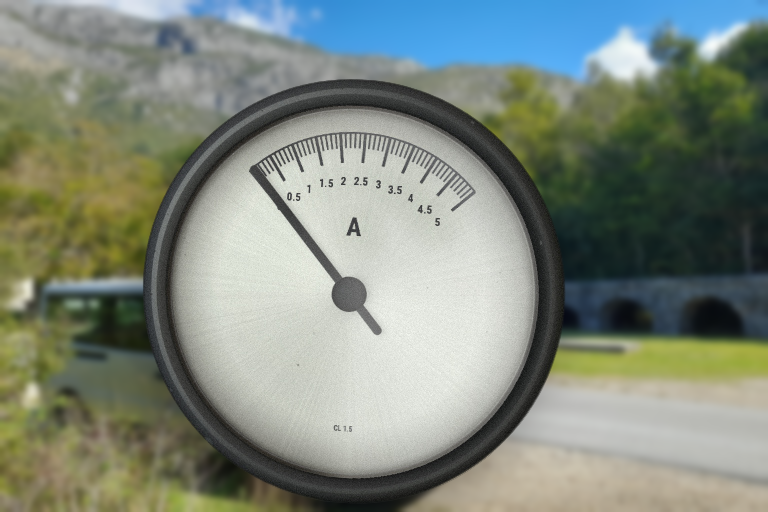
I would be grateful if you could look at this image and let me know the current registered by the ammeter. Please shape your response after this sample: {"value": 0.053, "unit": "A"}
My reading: {"value": 0.1, "unit": "A"}
